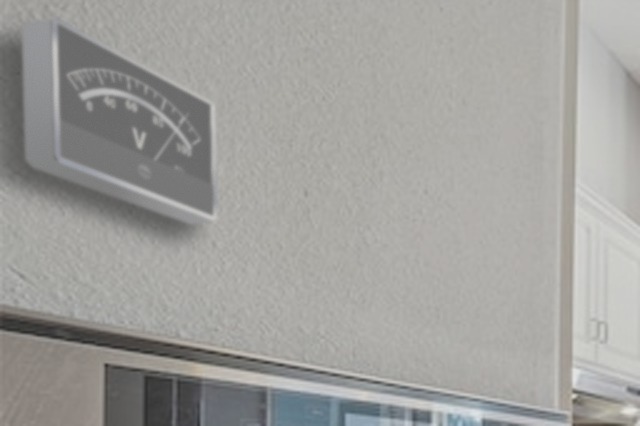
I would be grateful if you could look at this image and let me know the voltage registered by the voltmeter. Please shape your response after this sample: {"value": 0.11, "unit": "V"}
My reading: {"value": 90, "unit": "V"}
